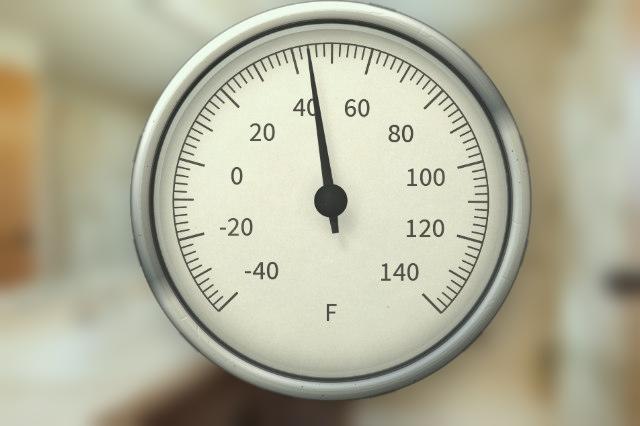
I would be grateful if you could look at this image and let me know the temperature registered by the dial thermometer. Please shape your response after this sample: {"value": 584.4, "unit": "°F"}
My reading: {"value": 44, "unit": "°F"}
